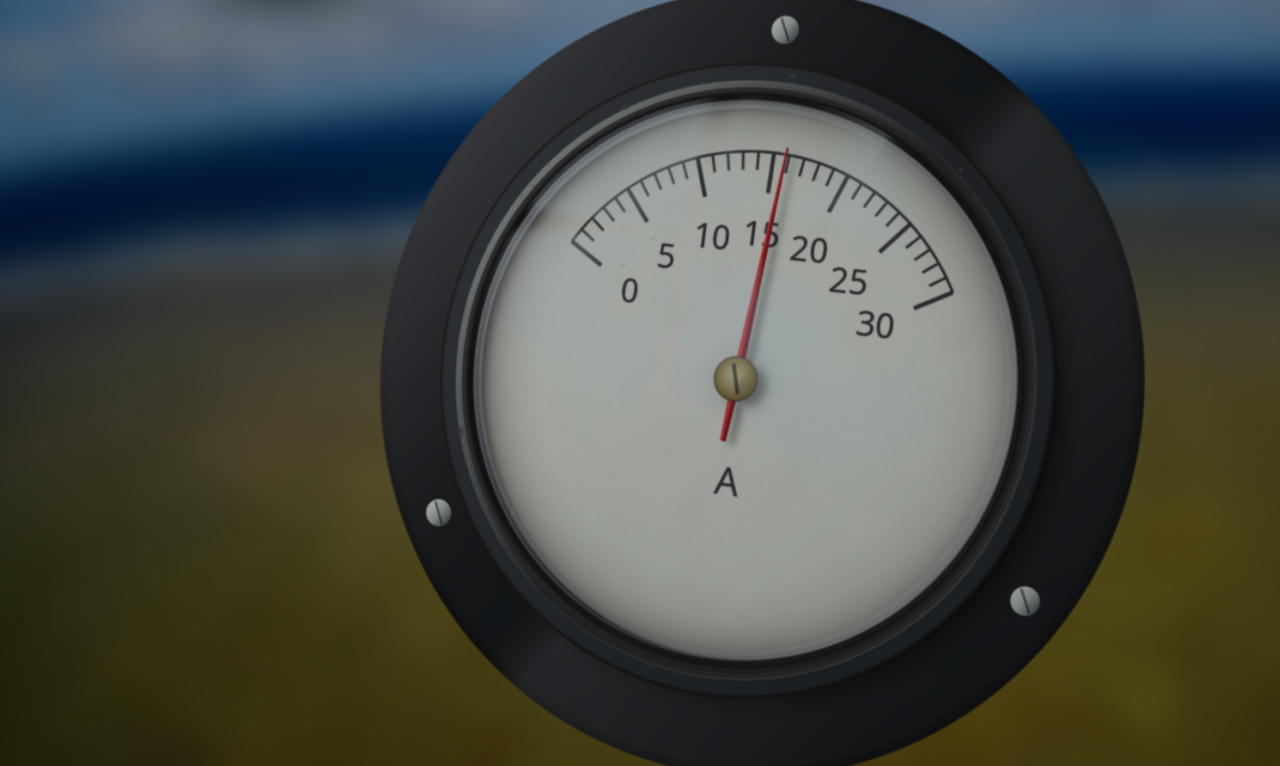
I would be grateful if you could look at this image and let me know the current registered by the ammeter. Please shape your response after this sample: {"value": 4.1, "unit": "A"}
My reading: {"value": 16, "unit": "A"}
